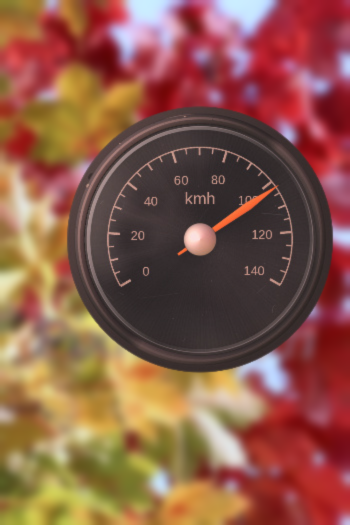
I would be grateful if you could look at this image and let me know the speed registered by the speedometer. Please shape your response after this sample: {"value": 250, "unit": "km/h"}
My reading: {"value": 102.5, "unit": "km/h"}
